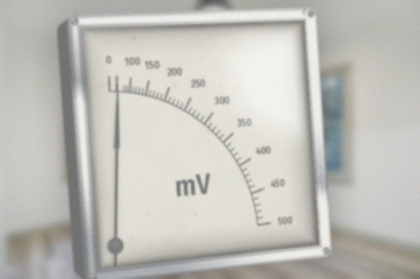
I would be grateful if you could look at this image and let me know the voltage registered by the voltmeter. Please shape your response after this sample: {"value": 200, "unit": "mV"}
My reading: {"value": 50, "unit": "mV"}
